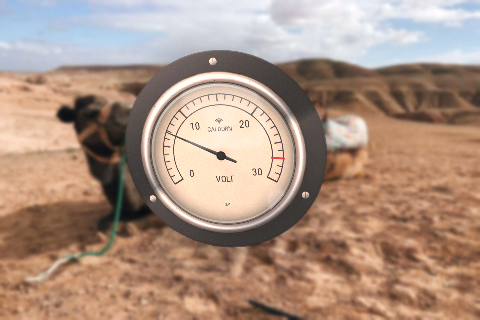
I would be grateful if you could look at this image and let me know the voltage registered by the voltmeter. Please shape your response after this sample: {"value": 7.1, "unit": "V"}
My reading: {"value": 7, "unit": "V"}
